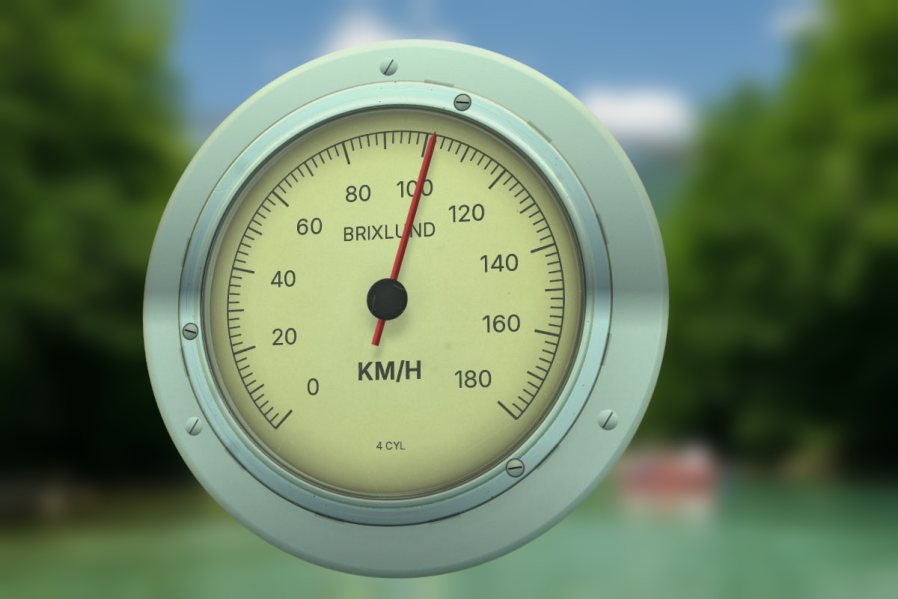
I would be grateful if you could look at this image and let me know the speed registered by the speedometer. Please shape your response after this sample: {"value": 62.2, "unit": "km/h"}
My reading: {"value": 102, "unit": "km/h"}
